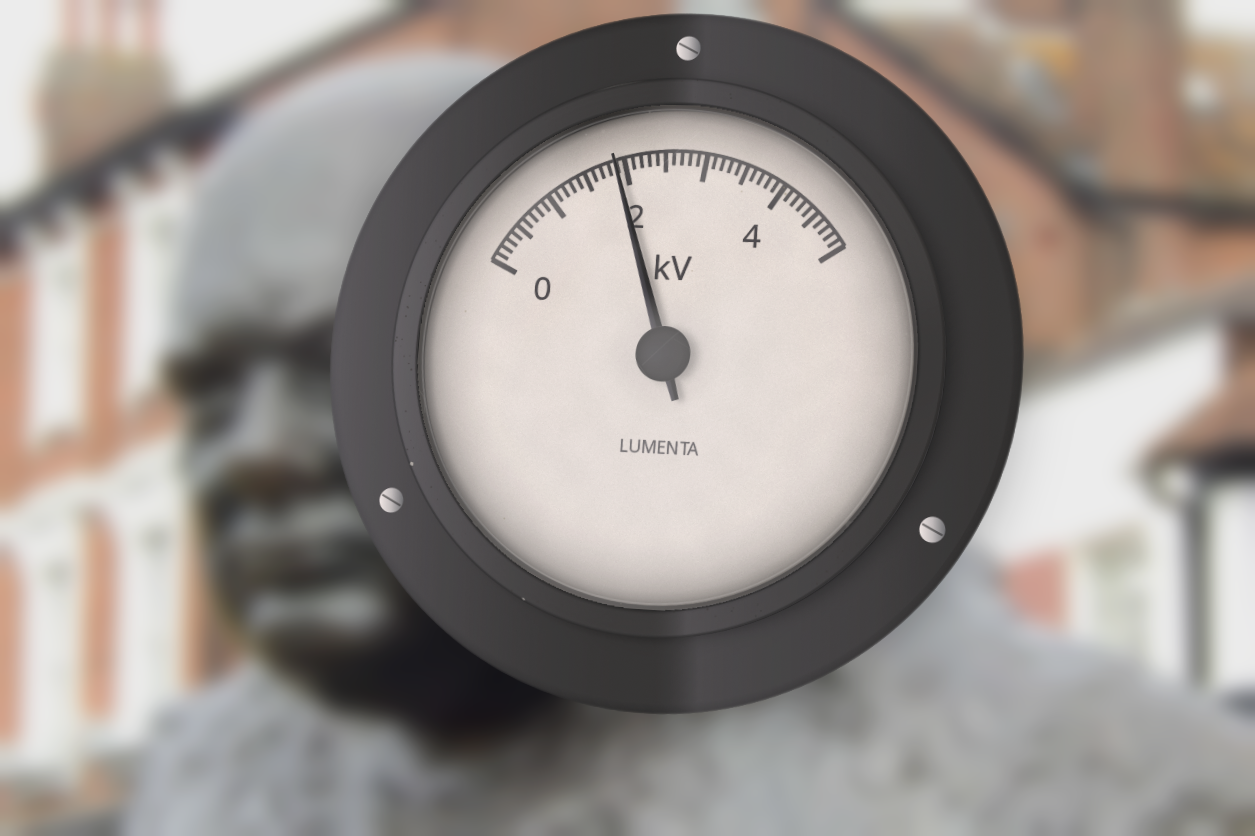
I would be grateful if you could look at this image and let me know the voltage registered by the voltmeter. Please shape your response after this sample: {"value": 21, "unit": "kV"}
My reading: {"value": 1.9, "unit": "kV"}
